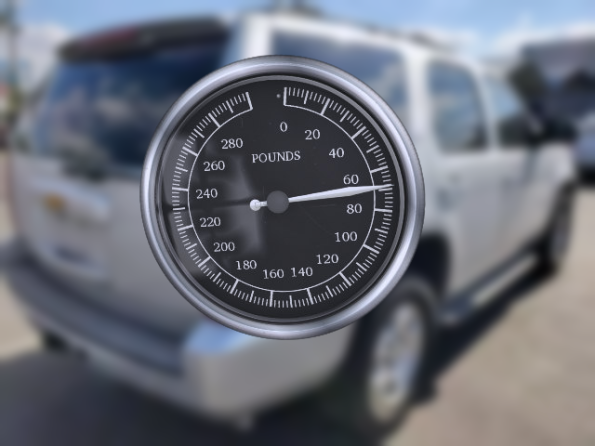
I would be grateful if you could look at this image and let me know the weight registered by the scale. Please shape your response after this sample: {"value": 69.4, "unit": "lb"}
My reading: {"value": 68, "unit": "lb"}
